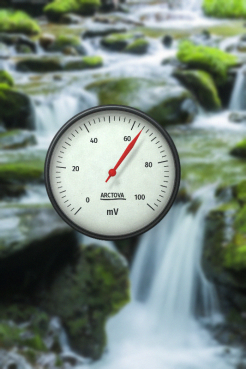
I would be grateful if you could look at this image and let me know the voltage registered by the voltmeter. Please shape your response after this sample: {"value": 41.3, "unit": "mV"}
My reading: {"value": 64, "unit": "mV"}
